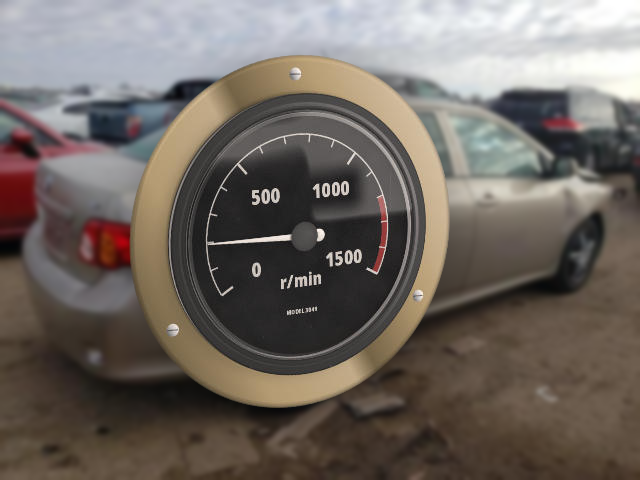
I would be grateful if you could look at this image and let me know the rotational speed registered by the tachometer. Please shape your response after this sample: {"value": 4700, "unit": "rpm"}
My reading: {"value": 200, "unit": "rpm"}
